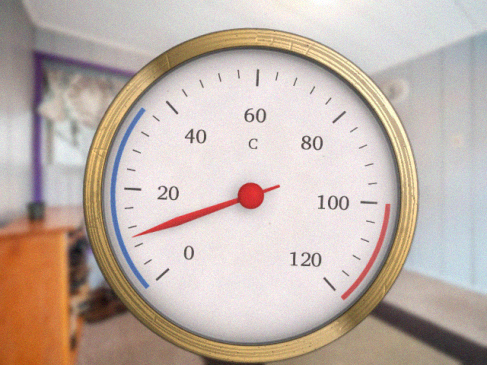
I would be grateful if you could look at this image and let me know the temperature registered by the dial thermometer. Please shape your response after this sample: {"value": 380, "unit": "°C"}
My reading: {"value": 10, "unit": "°C"}
